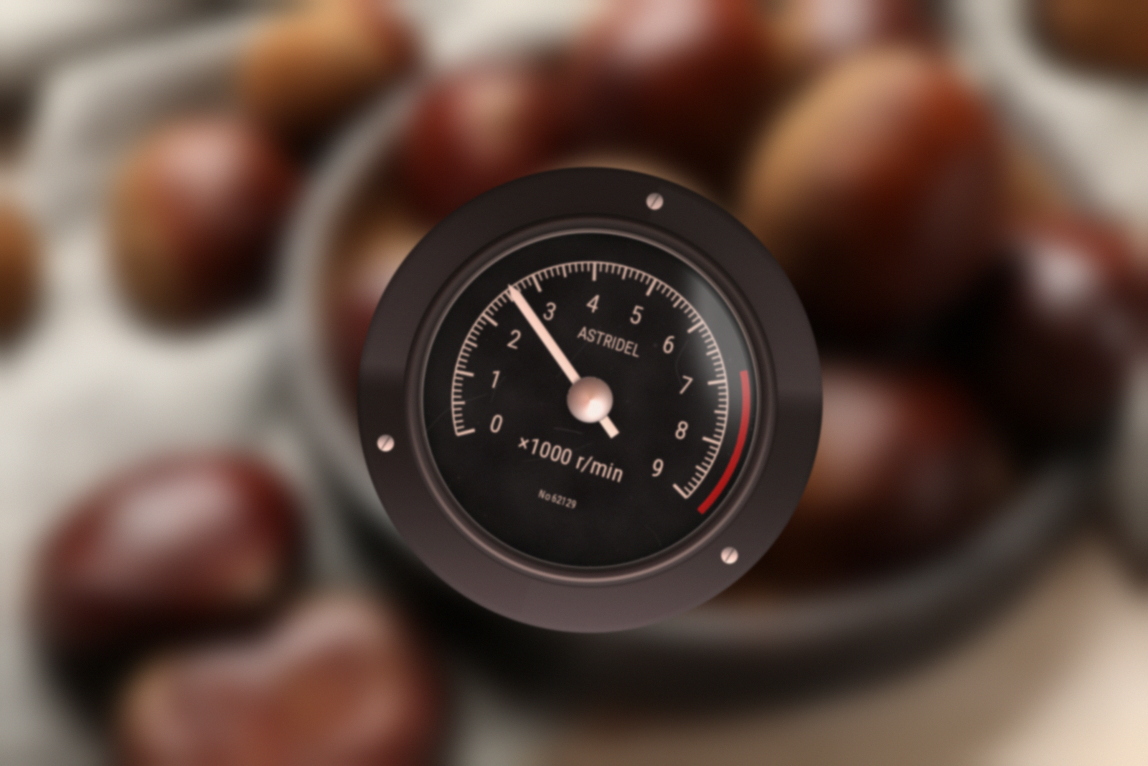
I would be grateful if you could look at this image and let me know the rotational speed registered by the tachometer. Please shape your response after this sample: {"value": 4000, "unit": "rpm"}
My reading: {"value": 2600, "unit": "rpm"}
